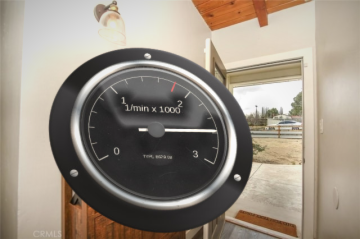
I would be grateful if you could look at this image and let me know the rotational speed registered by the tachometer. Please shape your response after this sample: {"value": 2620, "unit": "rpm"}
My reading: {"value": 2600, "unit": "rpm"}
